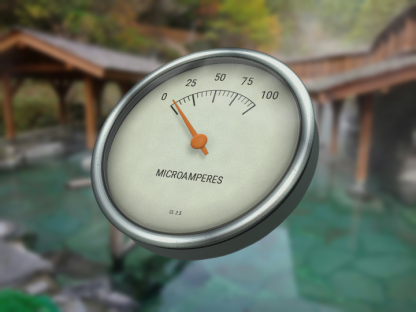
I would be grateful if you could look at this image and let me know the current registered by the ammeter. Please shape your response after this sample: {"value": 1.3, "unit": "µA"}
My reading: {"value": 5, "unit": "µA"}
